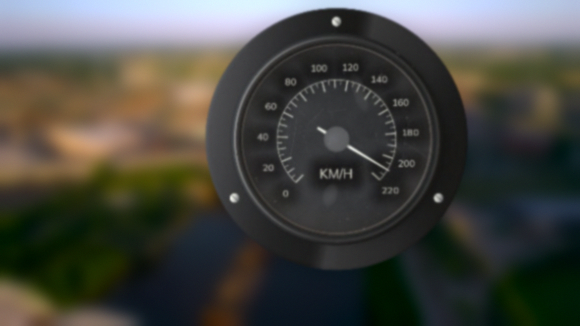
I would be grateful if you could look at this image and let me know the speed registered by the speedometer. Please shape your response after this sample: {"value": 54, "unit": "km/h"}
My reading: {"value": 210, "unit": "km/h"}
